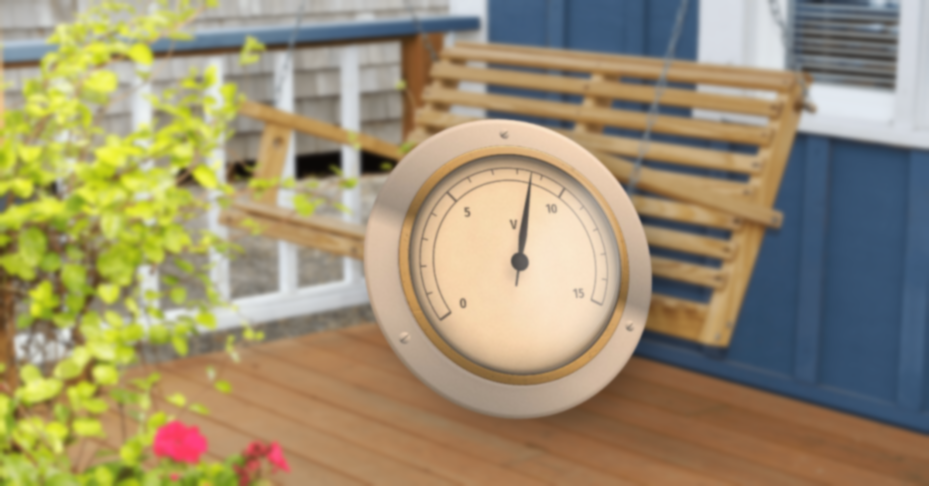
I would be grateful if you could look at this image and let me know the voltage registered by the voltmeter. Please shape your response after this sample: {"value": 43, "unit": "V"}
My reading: {"value": 8.5, "unit": "V"}
